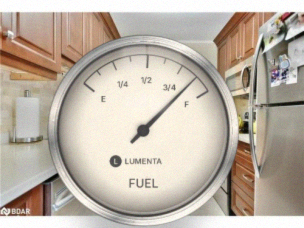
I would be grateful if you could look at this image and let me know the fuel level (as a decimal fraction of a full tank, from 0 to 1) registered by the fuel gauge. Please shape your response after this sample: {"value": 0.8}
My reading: {"value": 0.875}
